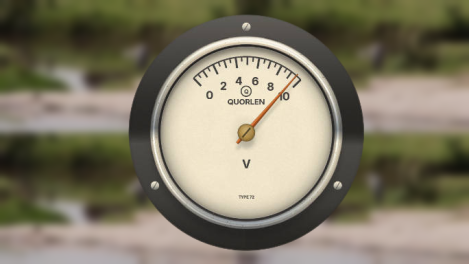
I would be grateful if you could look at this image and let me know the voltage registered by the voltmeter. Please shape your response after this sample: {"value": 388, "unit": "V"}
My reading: {"value": 9.5, "unit": "V"}
